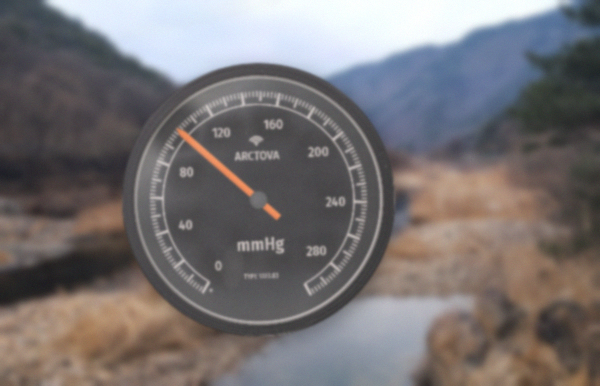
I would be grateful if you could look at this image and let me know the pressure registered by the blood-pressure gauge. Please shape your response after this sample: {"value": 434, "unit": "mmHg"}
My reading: {"value": 100, "unit": "mmHg"}
